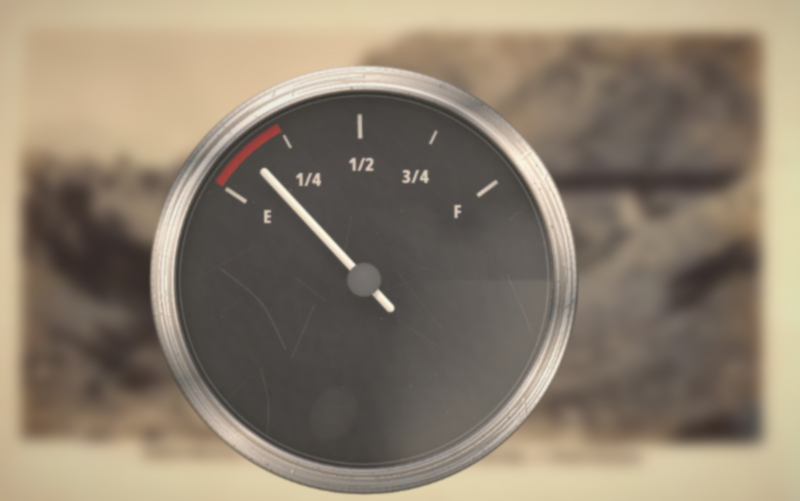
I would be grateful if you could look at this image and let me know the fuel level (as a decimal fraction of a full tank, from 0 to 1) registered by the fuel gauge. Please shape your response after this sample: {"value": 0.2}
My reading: {"value": 0.125}
